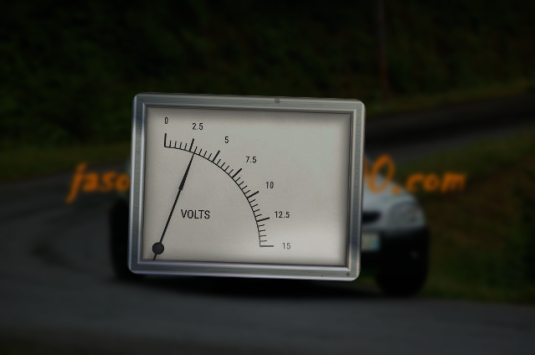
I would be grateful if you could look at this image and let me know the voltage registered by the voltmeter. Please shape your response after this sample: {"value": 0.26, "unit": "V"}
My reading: {"value": 3, "unit": "V"}
